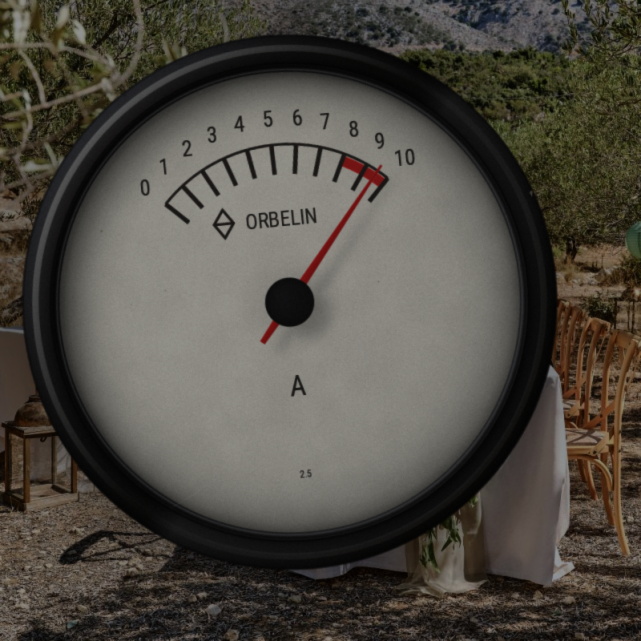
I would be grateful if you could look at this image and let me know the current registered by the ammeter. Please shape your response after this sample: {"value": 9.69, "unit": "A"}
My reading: {"value": 9.5, "unit": "A"}
